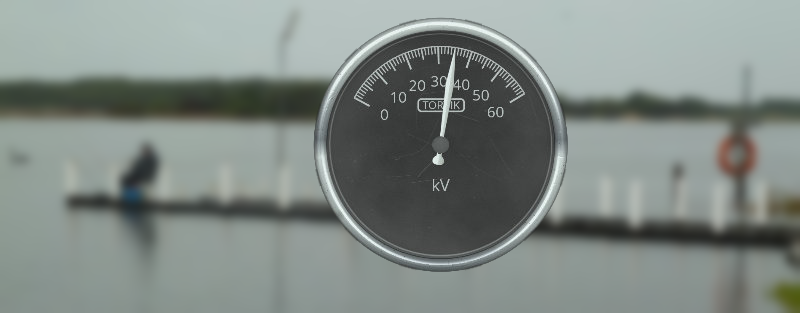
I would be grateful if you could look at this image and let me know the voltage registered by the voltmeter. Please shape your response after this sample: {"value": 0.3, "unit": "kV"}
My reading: {"value": 35, "unit": "kV"}
